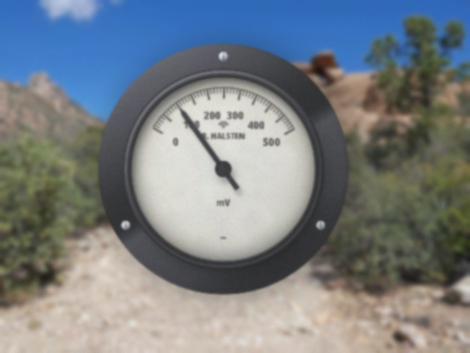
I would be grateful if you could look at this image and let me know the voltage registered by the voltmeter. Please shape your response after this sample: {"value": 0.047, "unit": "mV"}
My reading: {"value": 100, "unit": "mV"}
